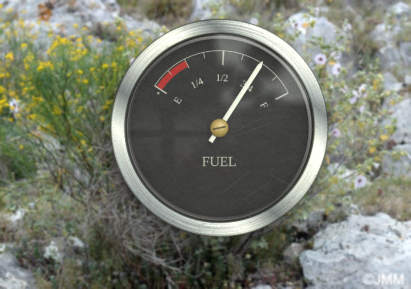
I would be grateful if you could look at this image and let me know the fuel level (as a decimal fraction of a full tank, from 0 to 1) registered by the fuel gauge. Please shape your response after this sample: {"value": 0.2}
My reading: {"value": 0.75}
